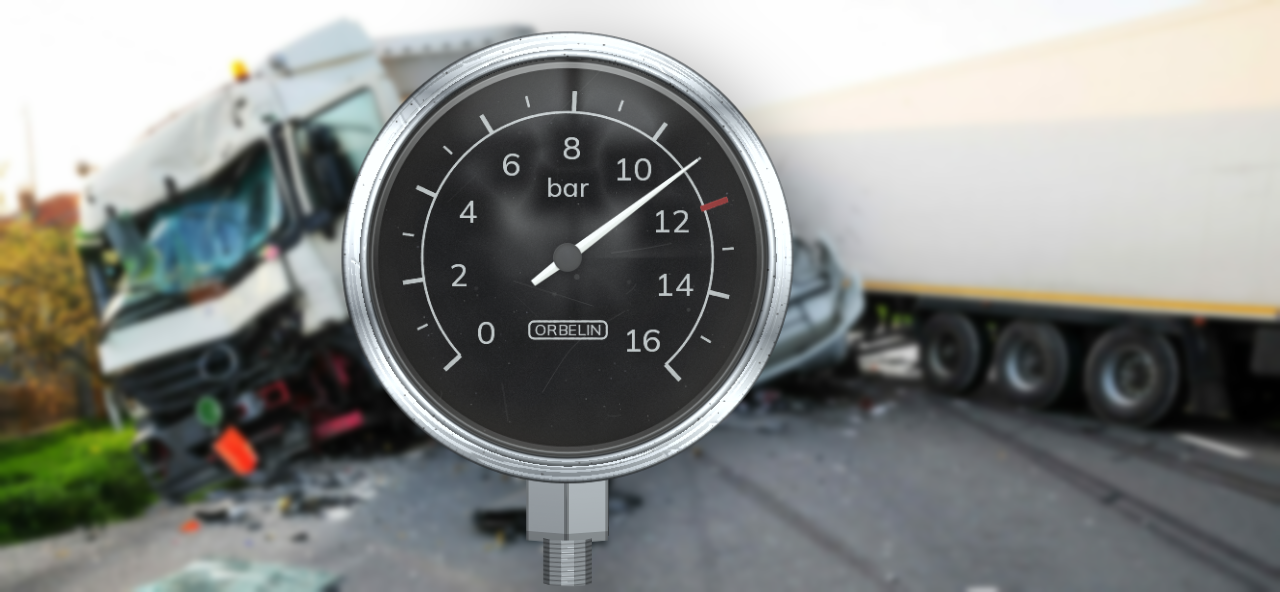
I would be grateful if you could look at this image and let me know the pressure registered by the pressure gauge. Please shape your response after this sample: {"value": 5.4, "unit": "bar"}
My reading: {"value": 11, "unit": "bar"}
